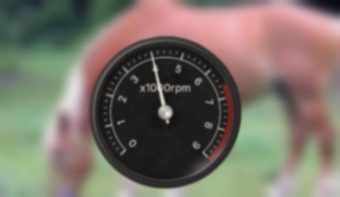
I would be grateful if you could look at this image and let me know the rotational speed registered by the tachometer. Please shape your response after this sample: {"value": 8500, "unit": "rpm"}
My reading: {"value": 4000, "unit": "rpm"}
